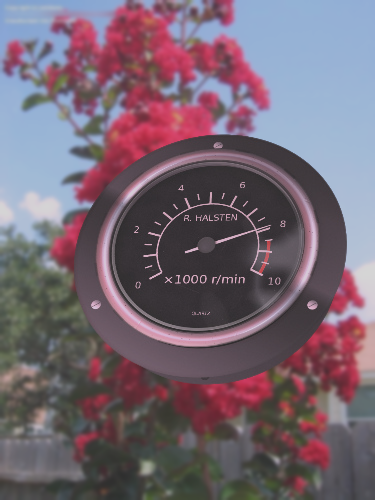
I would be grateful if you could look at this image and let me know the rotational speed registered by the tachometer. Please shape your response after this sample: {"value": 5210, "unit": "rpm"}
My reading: {"value": 8000, "unit": "rpm"}
